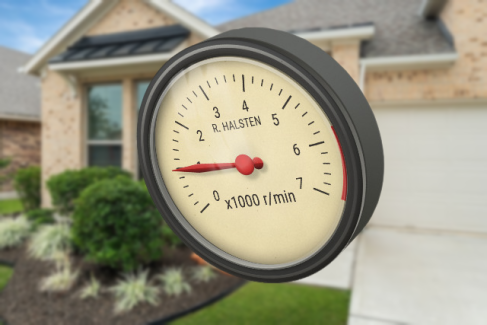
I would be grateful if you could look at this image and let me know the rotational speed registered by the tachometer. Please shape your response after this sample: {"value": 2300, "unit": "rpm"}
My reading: {"value": 1000, "unit": "rpm"}
